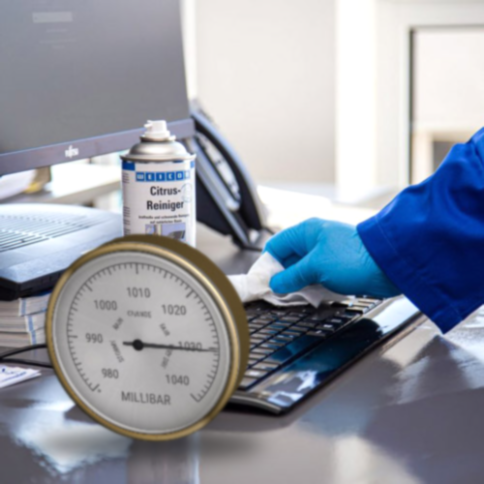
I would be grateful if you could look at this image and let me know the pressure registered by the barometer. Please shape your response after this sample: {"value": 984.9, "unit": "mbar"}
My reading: {"value": 1030, "unit": "mbar"}
